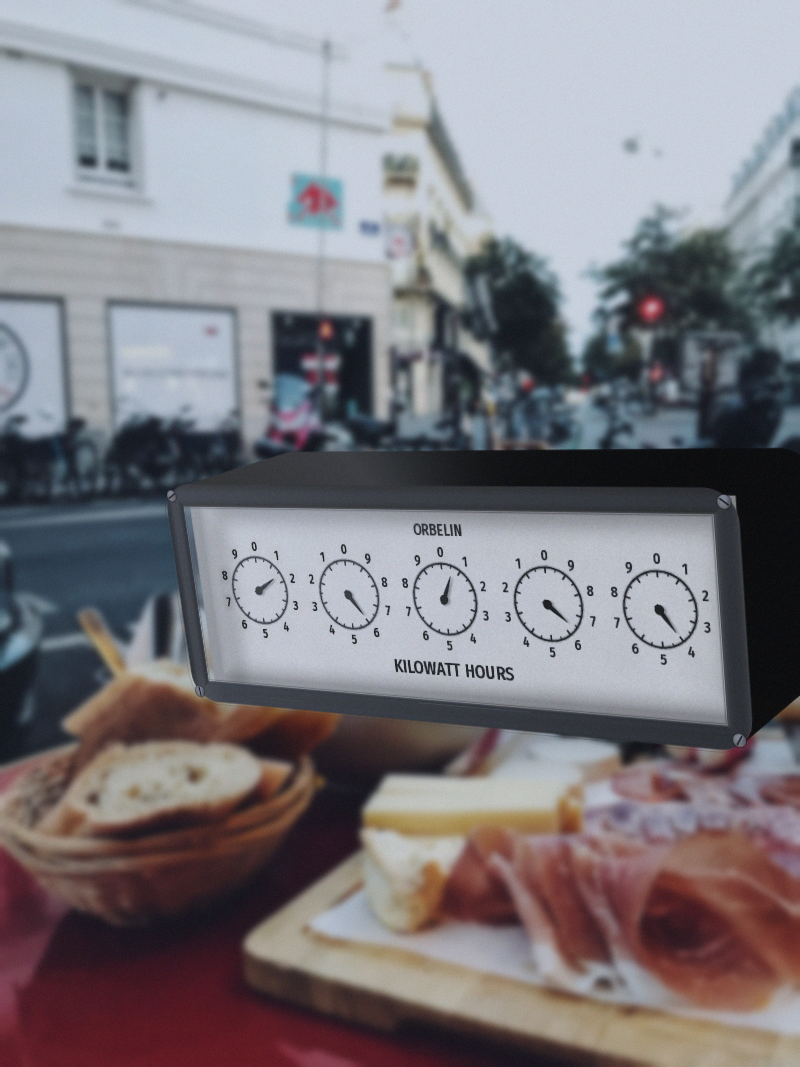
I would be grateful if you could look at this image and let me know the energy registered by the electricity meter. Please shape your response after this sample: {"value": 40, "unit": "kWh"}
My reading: {"value": 16064, "unit": "kWh"}
